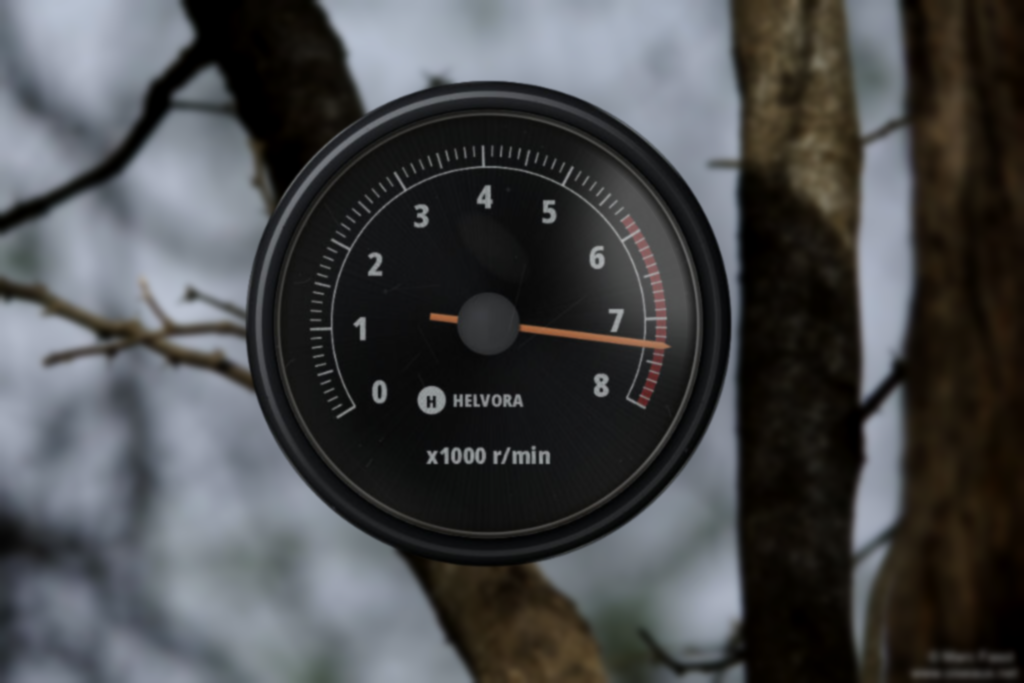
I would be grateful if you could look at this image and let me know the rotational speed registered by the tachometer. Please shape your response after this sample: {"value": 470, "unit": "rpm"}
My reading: {"value": 7300, "unit": "rpm"}
